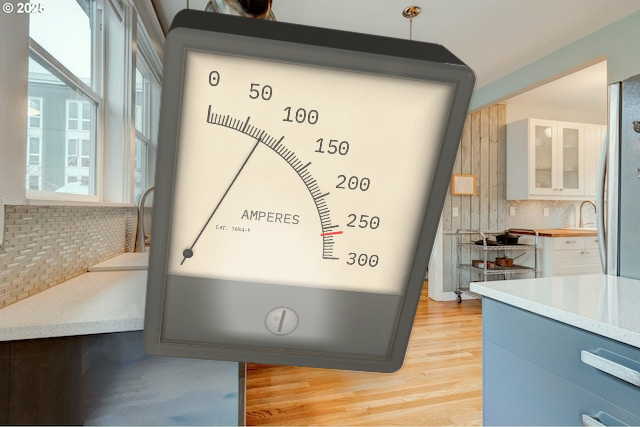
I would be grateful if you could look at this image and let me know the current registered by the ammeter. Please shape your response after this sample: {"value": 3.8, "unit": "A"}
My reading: {"value": 75, "unit": "A"}
